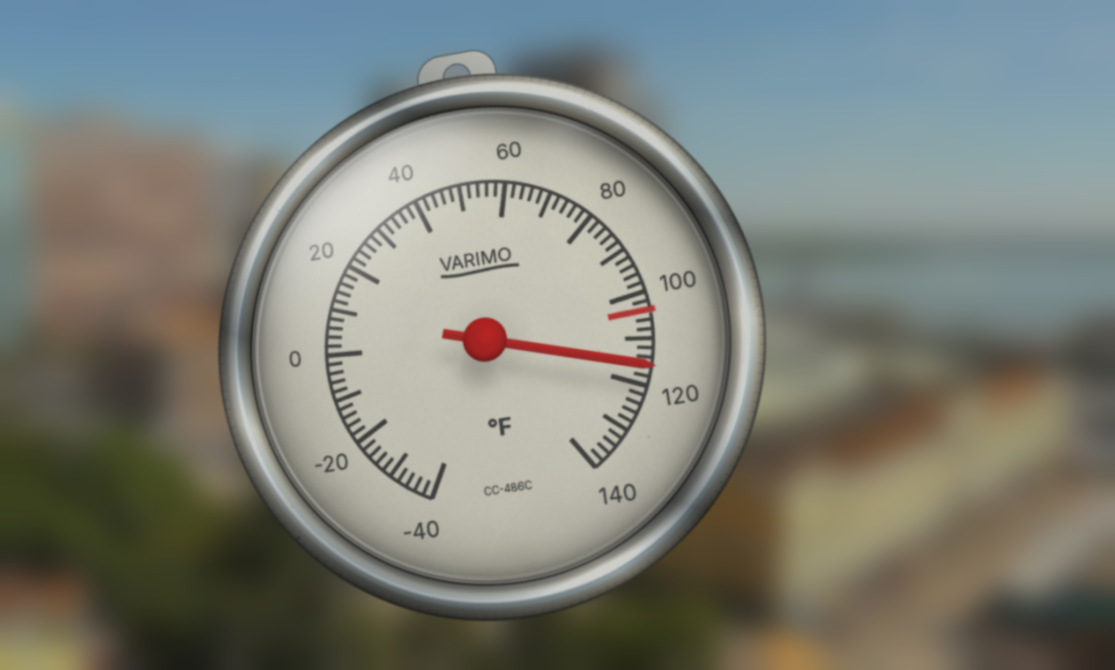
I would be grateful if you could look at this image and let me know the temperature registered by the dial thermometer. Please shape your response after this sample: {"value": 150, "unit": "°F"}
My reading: {"value": 116, "unit": "°F"}
